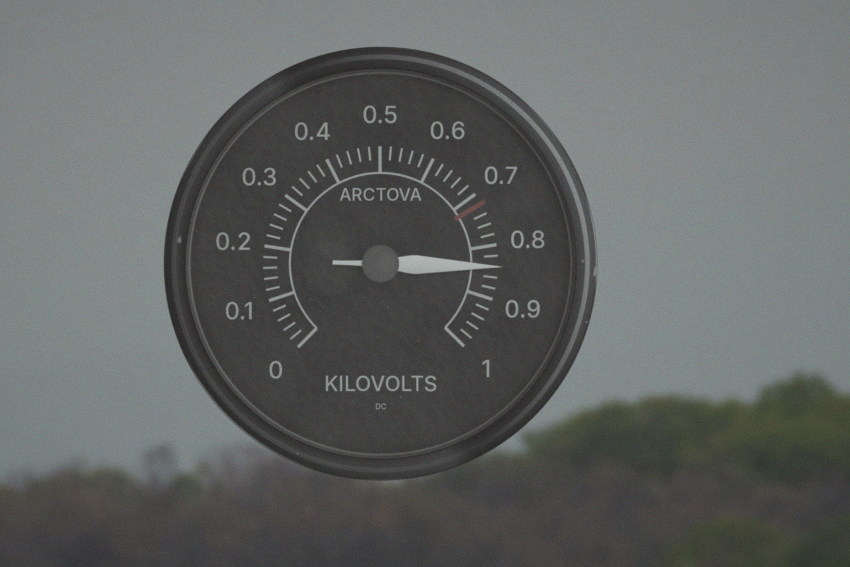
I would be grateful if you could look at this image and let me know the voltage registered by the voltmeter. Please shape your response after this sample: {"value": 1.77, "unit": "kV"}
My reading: {"value": 0.84, "unit": "kV"}
